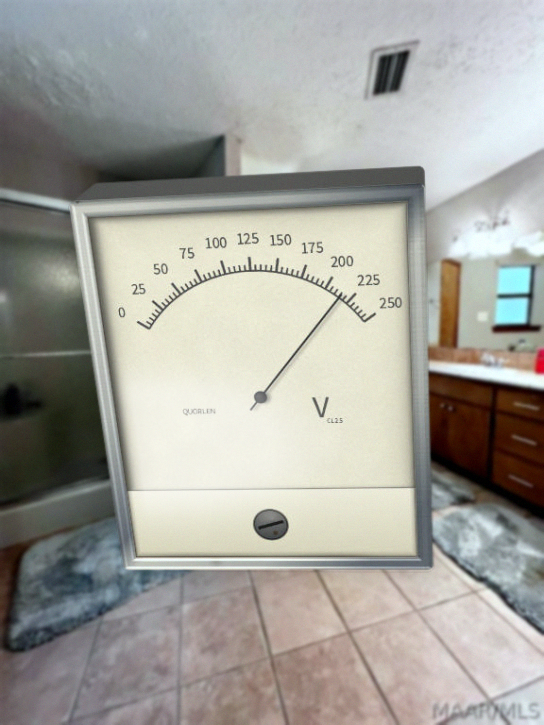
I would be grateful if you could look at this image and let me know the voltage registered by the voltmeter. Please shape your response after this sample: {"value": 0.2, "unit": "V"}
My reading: {"value": 215, "unit": "V"}
